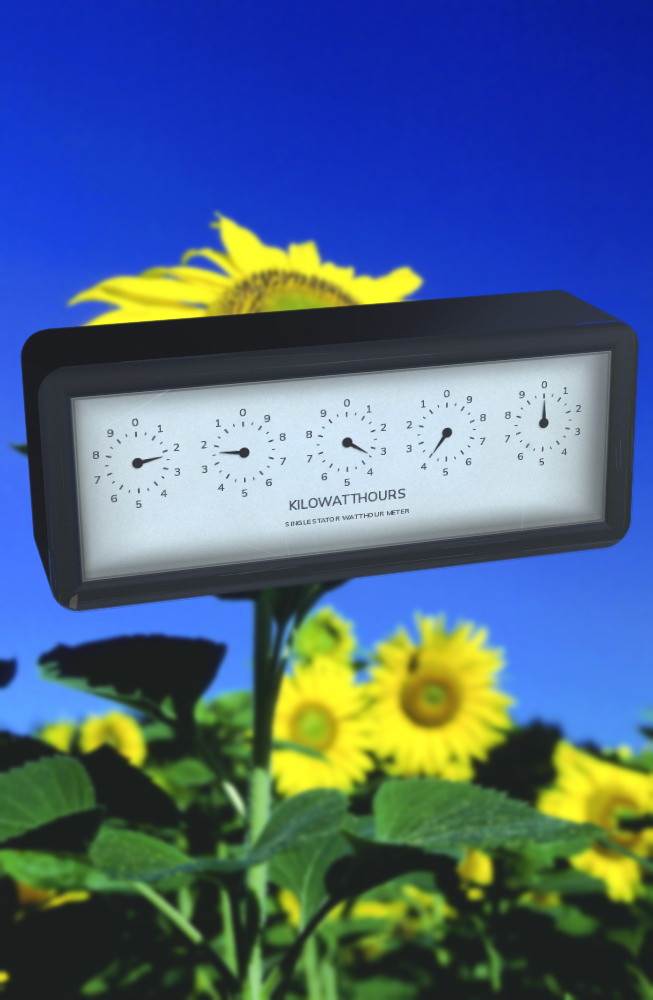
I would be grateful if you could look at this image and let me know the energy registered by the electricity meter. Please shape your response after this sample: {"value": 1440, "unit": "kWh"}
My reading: {"value": 22340, "unit": "kWh"}
